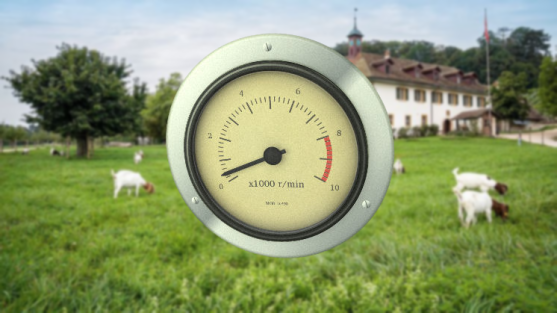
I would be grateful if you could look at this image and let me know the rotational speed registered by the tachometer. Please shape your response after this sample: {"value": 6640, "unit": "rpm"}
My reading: {"value": 400, "unit": "rpm"}
